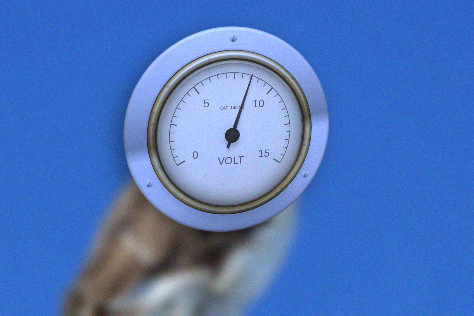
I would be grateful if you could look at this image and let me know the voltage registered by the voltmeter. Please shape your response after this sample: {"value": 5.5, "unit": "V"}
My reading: {"value": 8.5, "unit": "V"}
